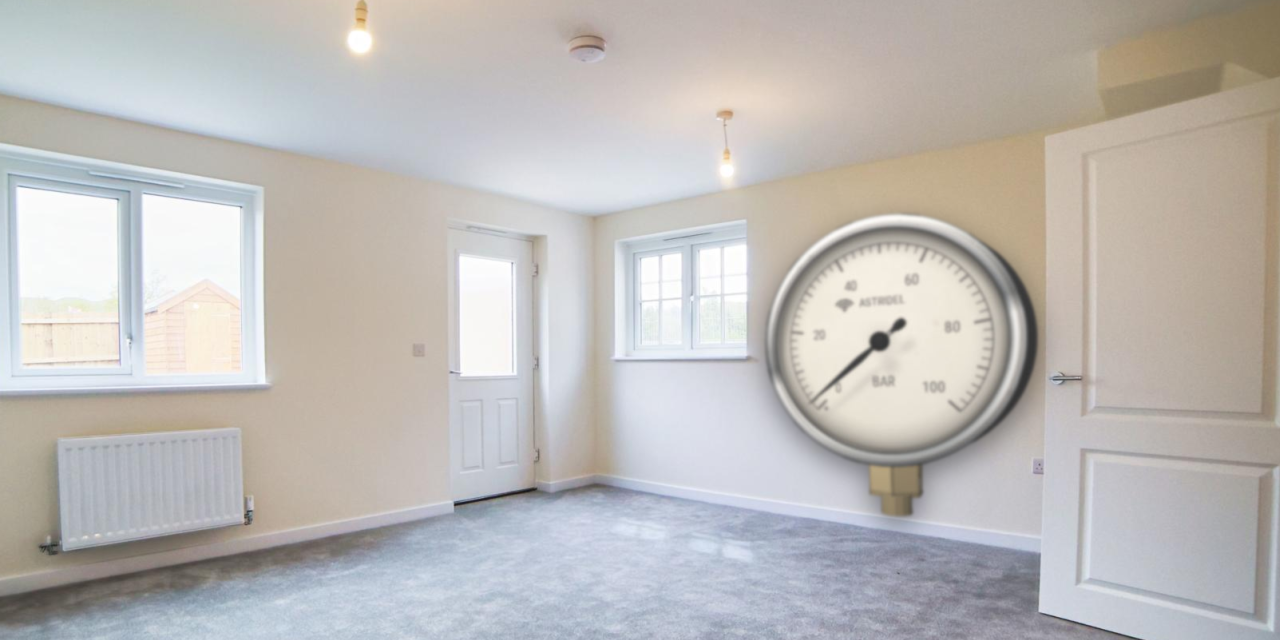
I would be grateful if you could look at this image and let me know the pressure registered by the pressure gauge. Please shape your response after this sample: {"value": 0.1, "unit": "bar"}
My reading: {"value": 2, "unit": "bar"}
